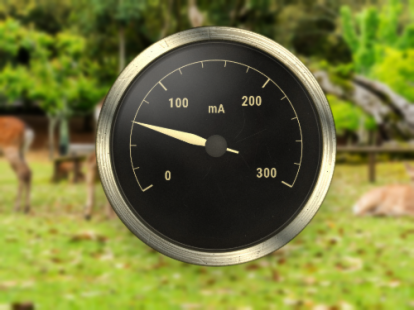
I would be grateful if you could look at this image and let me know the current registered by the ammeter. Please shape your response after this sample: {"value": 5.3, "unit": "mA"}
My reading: {"value": 60, "unit": "mA"}
